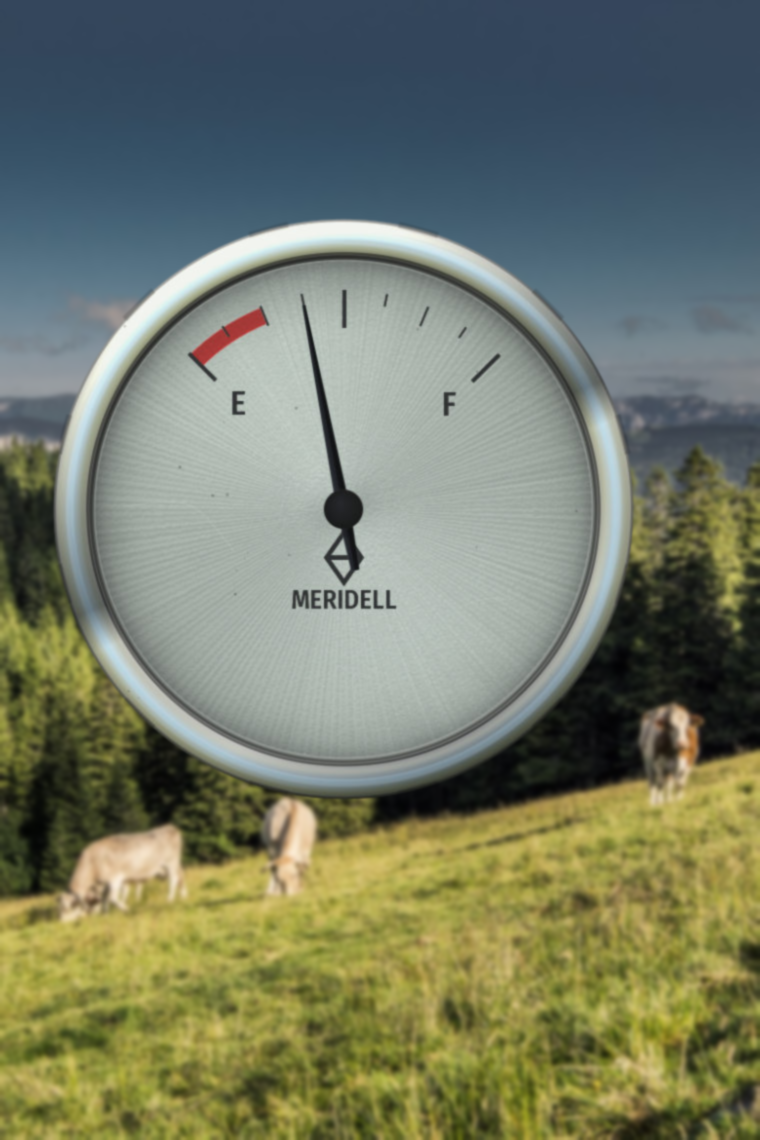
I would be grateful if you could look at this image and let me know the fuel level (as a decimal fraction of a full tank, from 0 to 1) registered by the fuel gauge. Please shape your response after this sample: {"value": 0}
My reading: {"value": 0.375}
